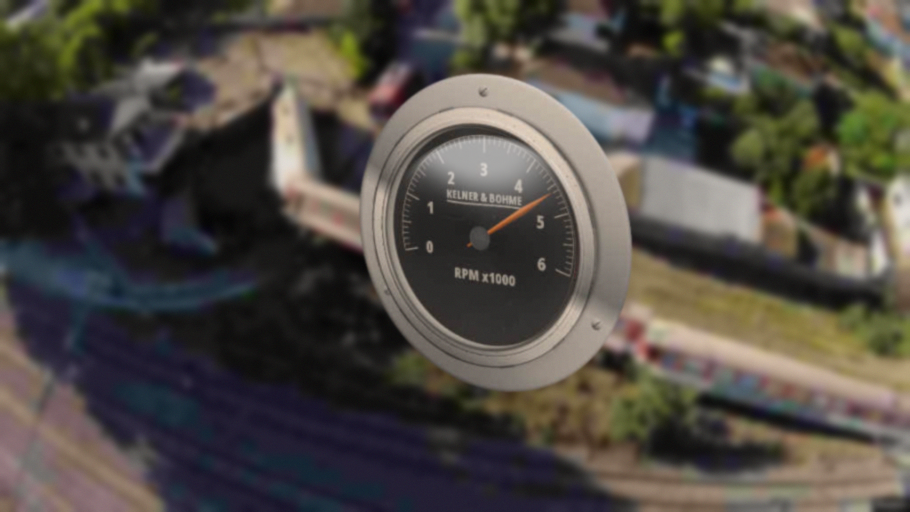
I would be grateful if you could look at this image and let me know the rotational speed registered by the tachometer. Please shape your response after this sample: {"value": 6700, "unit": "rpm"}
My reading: {"value": 4600, "unit": "rpm"}
